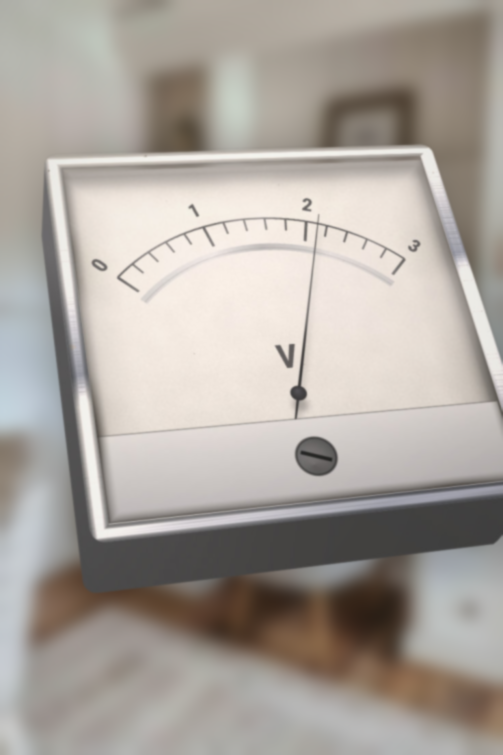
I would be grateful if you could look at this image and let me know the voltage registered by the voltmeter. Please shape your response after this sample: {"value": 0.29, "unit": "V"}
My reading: {"value": 2.1, "unit": "V"}
